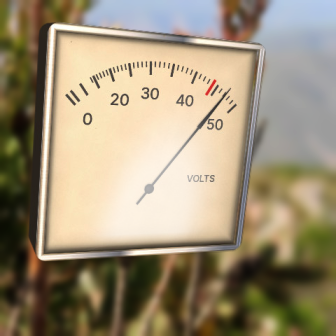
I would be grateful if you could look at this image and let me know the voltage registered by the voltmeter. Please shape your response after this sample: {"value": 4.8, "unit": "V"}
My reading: {"value": 47, "unit": "V"}
